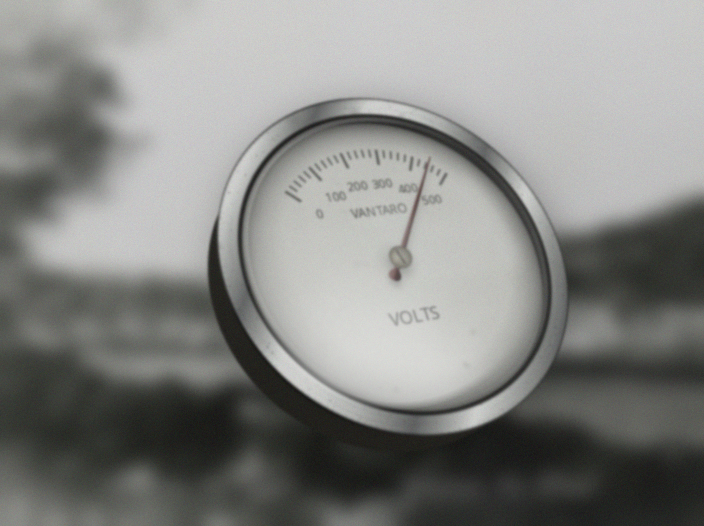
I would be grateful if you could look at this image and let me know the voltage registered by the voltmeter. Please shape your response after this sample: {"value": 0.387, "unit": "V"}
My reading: {"value": 440, "unit": "V"}
